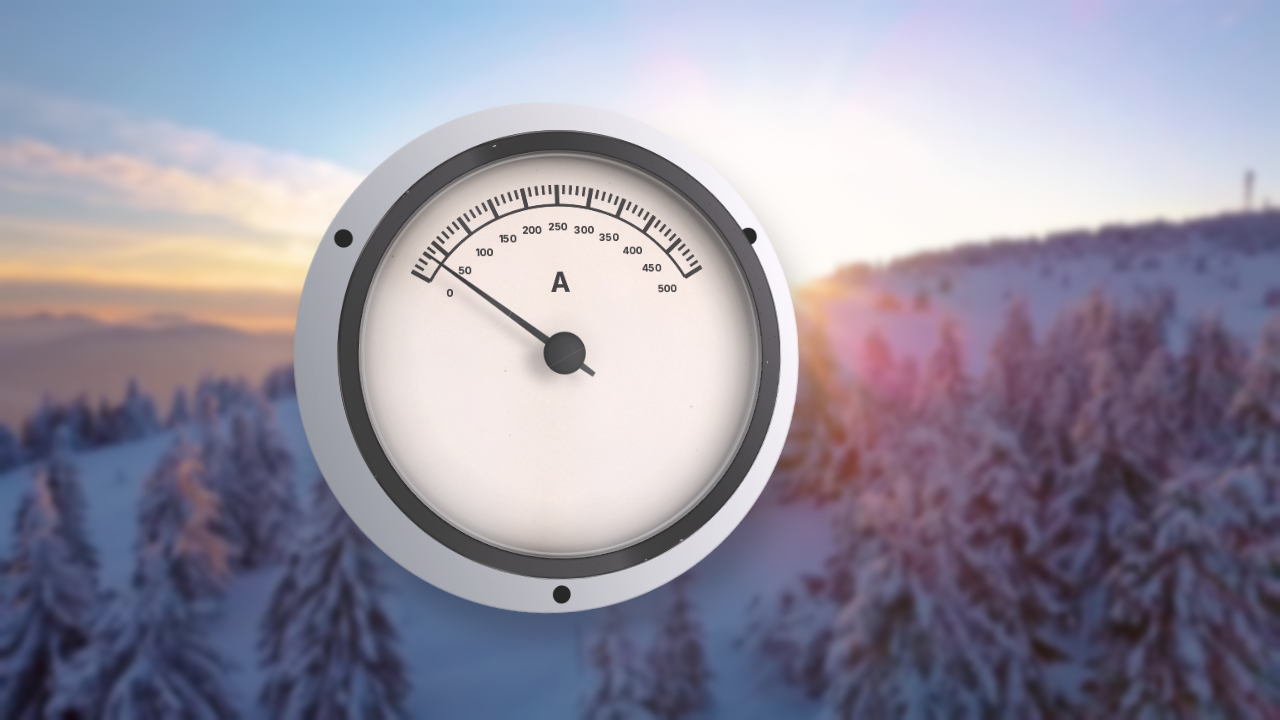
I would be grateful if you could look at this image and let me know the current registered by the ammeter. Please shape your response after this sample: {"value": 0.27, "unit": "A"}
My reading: {"value": 30, "unit": "A"}
